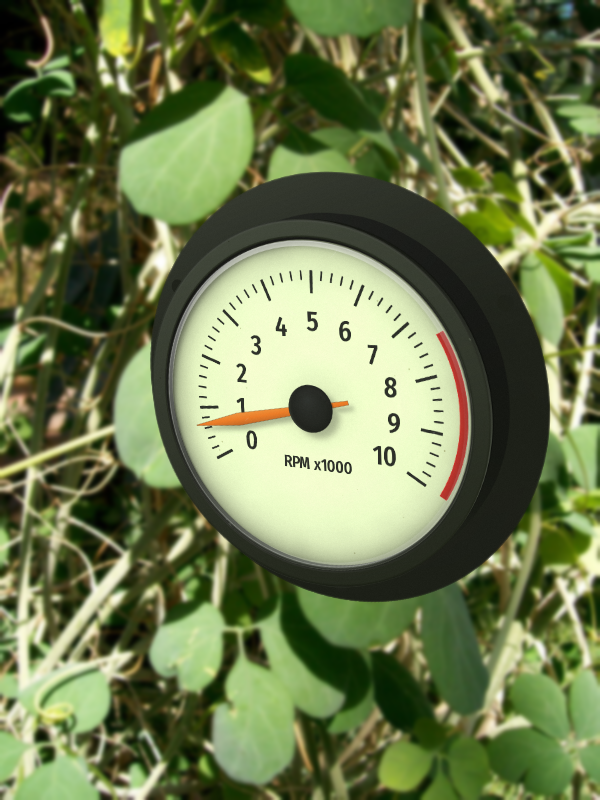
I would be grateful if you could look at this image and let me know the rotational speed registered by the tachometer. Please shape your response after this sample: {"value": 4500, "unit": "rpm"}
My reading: {"value": 700, "unit": "rpm"}
